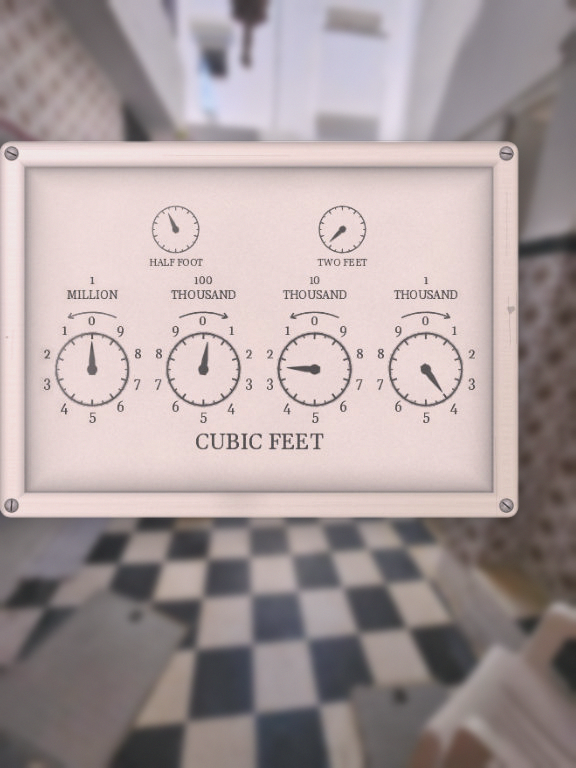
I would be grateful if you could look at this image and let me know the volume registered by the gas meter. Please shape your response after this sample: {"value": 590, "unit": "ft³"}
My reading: {"value": 2400, "unit": "ft³"}
